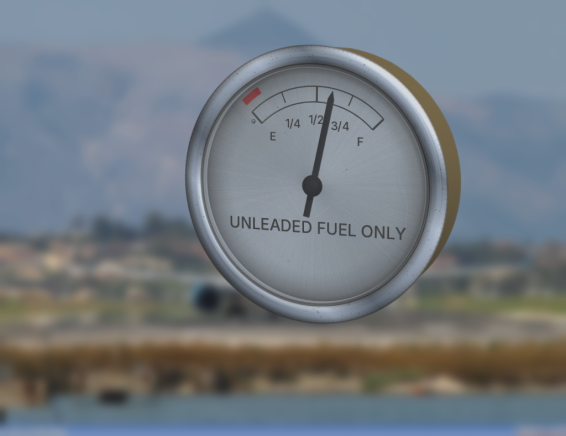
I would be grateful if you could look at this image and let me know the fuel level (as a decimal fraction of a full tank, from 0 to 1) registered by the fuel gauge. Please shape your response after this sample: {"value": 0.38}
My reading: {"value": 0.625}
